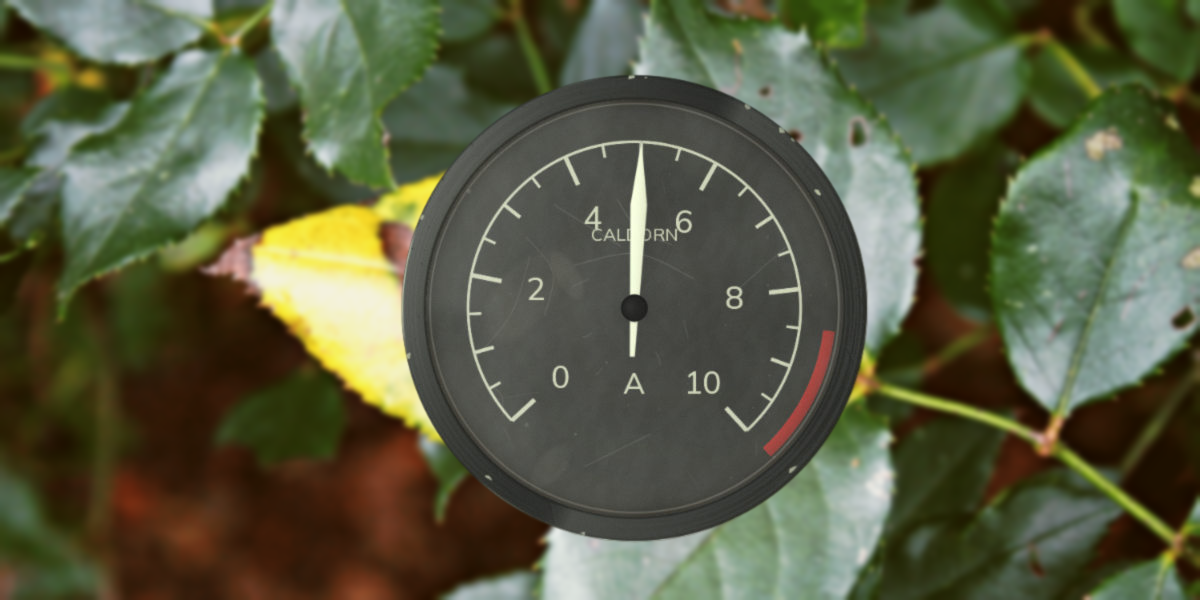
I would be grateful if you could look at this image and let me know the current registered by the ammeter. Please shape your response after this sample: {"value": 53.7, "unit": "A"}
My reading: {"value": 5, "unit": "A"}
